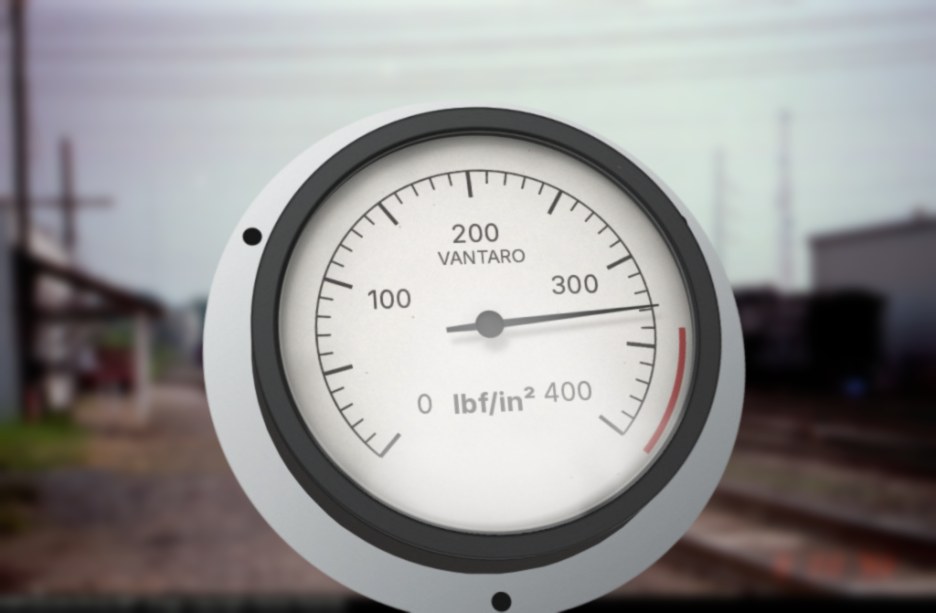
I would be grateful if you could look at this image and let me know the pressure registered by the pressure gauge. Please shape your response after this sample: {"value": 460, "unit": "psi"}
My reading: {"value": 330, "unit": "psi"}
